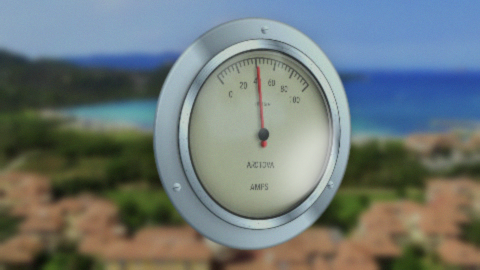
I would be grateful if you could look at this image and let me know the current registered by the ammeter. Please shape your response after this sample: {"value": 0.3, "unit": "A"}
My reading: {"value": 40, "unit": "A"}
